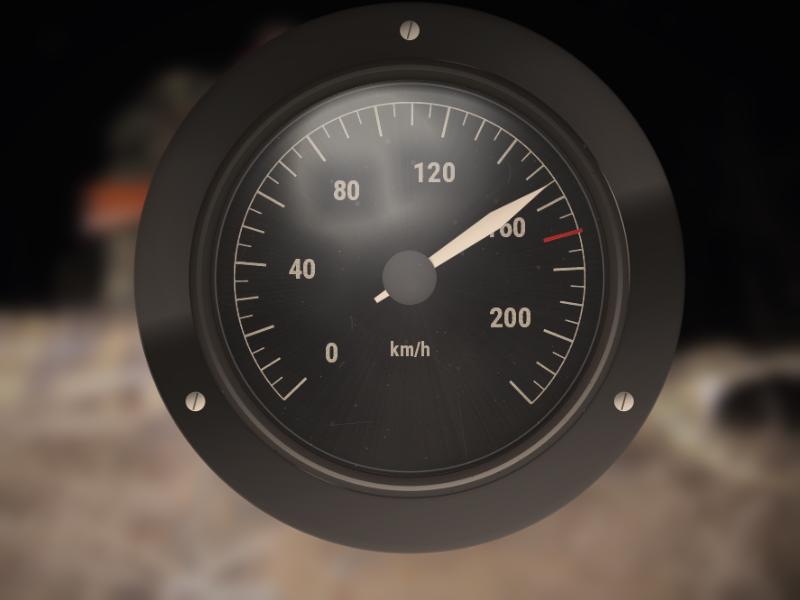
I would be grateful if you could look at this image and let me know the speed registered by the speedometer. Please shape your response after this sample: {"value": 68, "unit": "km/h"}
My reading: {"value": 155, "unit": "km/h"}
